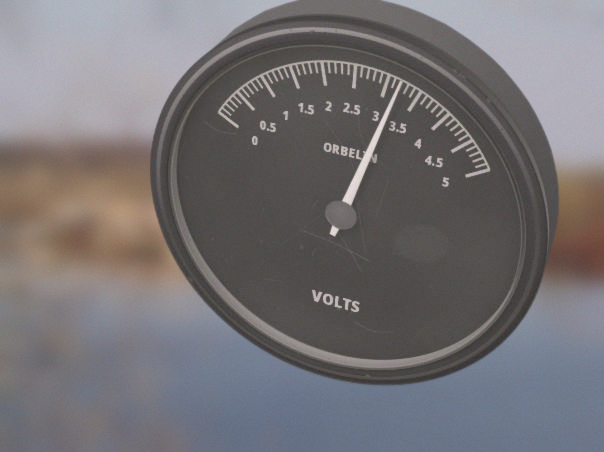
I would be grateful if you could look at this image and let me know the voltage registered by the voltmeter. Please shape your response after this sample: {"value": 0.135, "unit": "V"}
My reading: {"value": 3.2, "unit": "V"}
